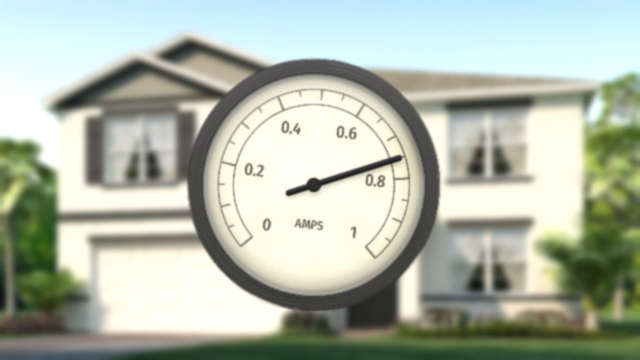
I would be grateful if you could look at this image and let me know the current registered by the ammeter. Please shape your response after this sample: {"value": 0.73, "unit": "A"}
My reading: {"value": 0.75, "unit": "A"}
